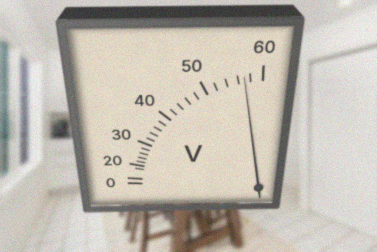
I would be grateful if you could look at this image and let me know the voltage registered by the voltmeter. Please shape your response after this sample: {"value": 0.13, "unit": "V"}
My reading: {"value": 57, "unit": "V"}
